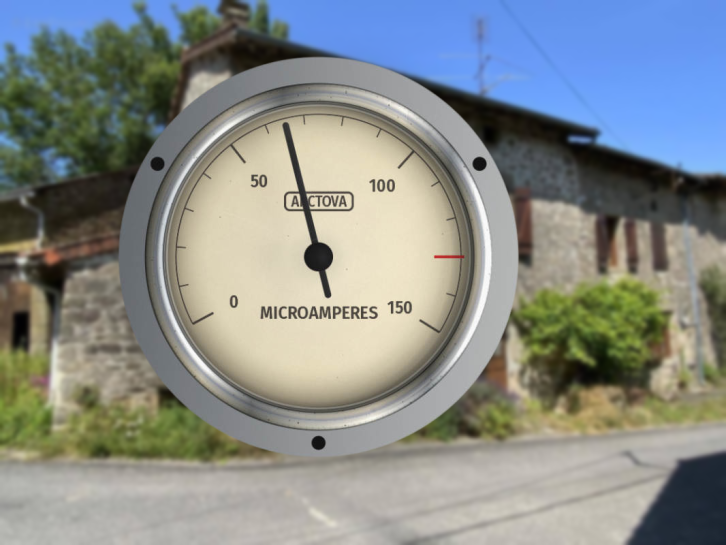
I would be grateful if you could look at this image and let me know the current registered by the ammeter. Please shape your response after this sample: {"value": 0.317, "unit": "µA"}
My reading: {"value": 65, "unit": "µA"}
